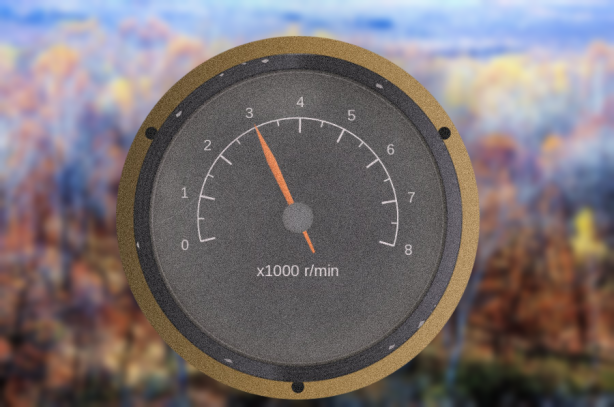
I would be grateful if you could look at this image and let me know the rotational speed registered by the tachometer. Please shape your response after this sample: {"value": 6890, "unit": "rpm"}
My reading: {"value": 3000, "unit": "rpm"}
